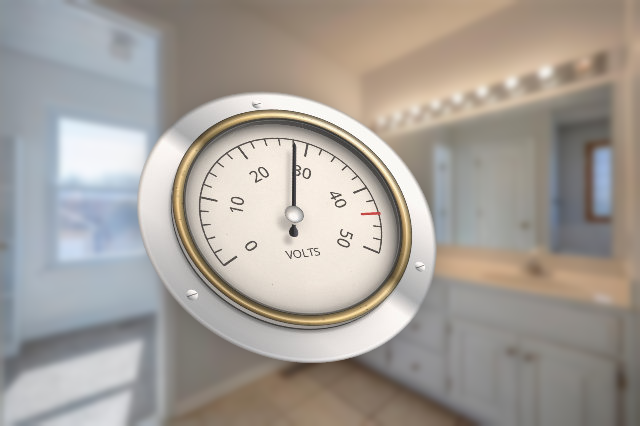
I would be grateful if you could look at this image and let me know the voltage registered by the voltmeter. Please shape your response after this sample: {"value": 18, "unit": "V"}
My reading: {"value": 28, "unit": "V"}
